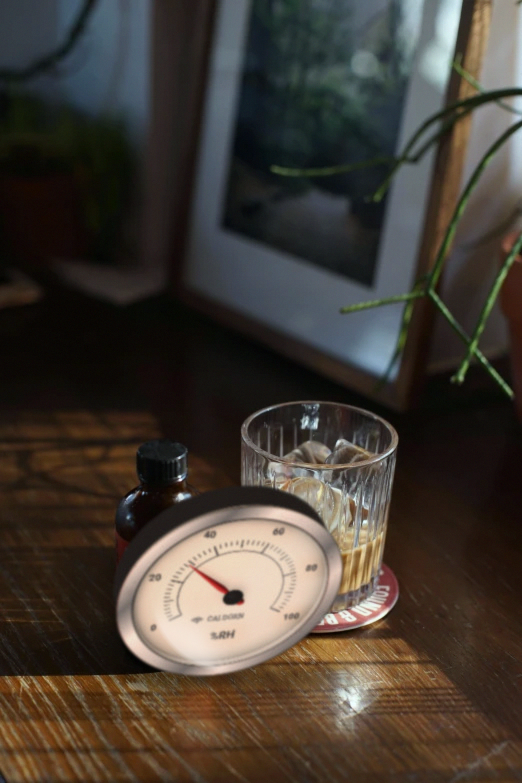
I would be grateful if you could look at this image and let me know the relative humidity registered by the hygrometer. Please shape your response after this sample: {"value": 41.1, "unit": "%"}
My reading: {"value": 30, "unit": "%"}
